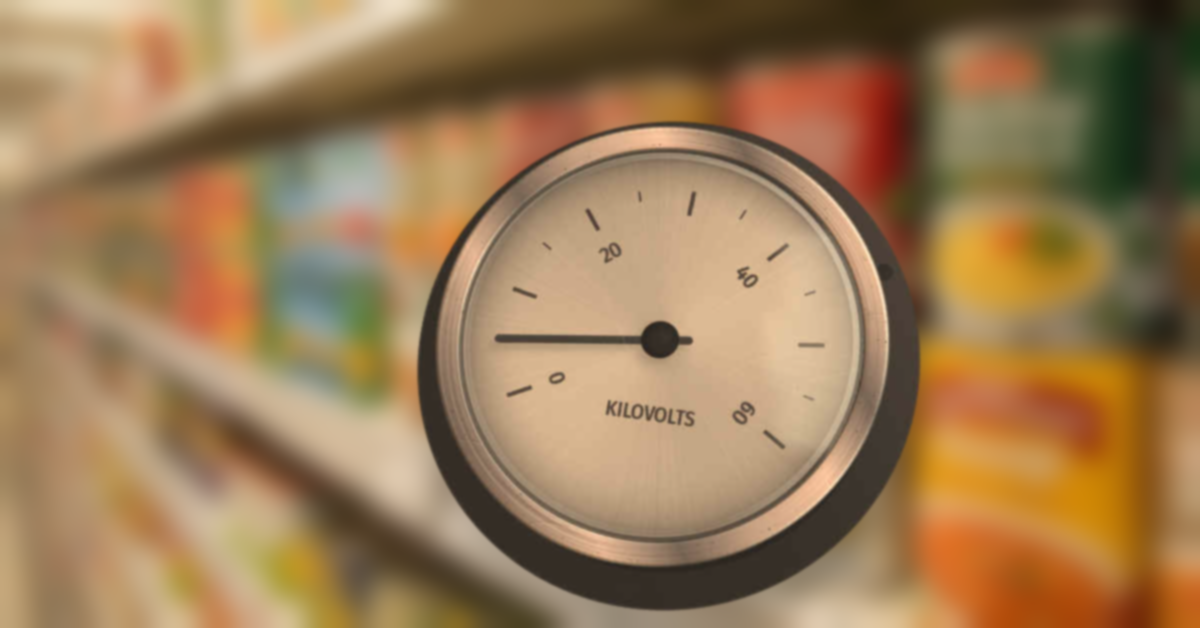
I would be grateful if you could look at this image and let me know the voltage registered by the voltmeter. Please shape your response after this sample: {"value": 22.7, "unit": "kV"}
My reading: {"value": 5, "unit": "kV"}
